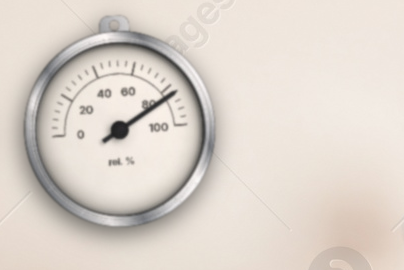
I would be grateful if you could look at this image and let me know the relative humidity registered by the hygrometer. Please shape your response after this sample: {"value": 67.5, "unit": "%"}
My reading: {"value": 84, "unit": "%"}
